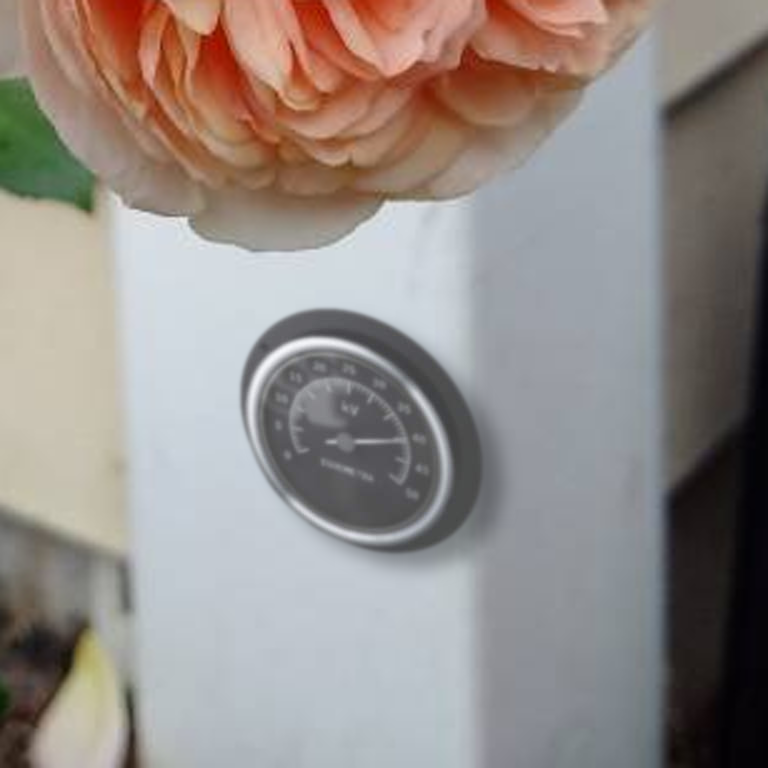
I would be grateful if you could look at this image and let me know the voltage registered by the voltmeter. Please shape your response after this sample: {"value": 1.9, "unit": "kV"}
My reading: {"value": 40, "unit": "kV"}
